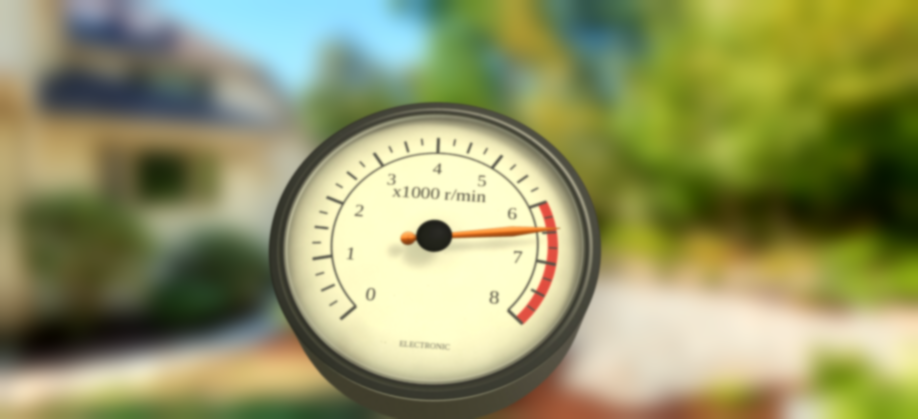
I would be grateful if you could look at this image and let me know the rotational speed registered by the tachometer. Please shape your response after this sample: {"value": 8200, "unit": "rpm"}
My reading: {"value": 6500, "unit": "rpm"}
